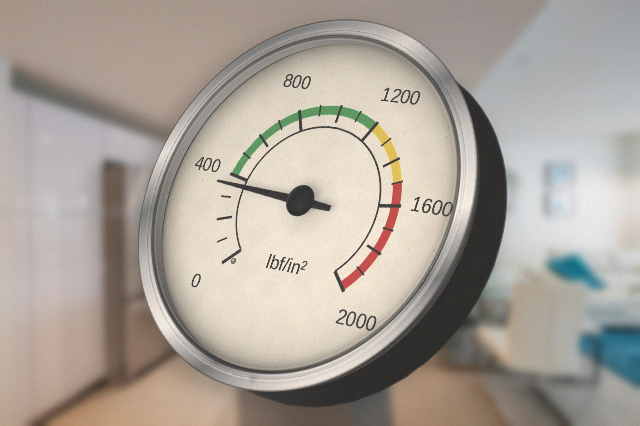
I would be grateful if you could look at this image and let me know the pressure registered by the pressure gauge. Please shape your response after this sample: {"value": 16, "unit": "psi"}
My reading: {"value": 350, "unit": "psi"}
